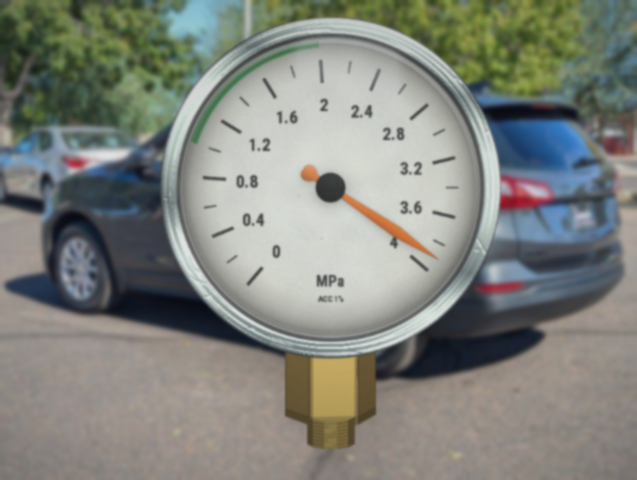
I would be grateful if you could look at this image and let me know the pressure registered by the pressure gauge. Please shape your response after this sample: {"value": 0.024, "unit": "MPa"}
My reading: {"value": 3.9, "unit": "MPa"}
